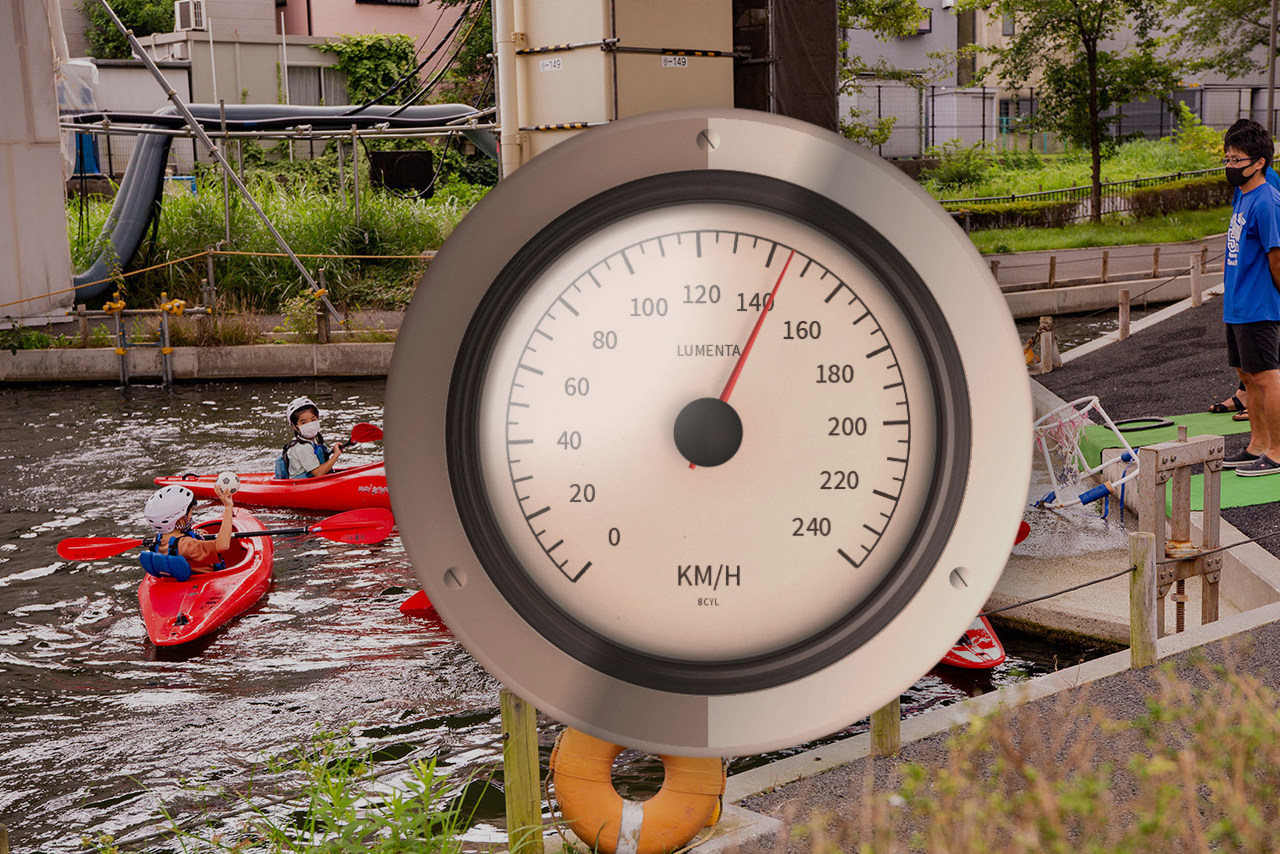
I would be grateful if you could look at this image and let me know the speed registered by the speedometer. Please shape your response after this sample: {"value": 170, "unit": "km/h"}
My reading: {"value": 145, "unit": "km/h"}
